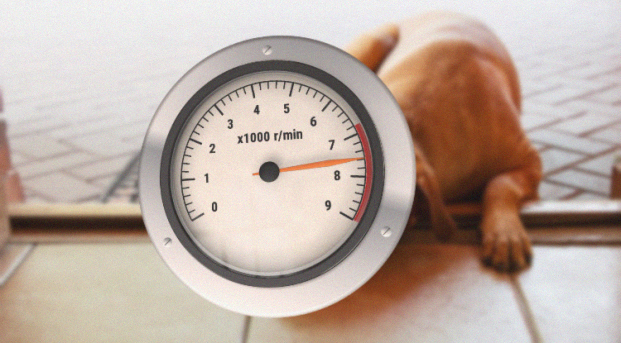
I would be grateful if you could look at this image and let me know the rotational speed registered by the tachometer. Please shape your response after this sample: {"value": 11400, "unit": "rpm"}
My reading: {"value": 7600, "unit": "rpm"}
